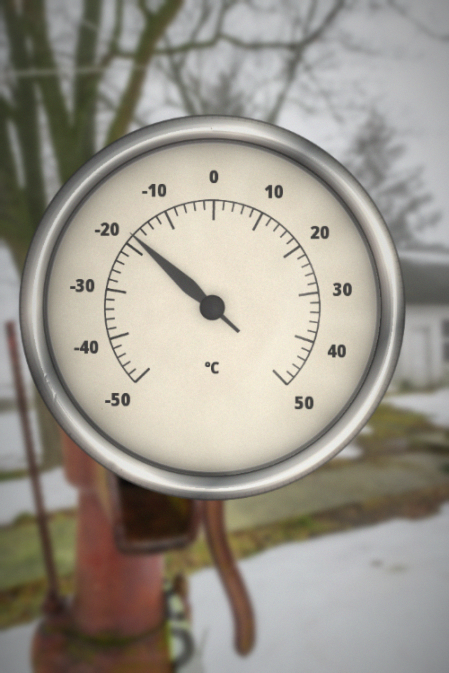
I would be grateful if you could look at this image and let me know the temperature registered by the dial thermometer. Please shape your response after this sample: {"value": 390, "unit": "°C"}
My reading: {"value": -18, "unit": "°C"}
